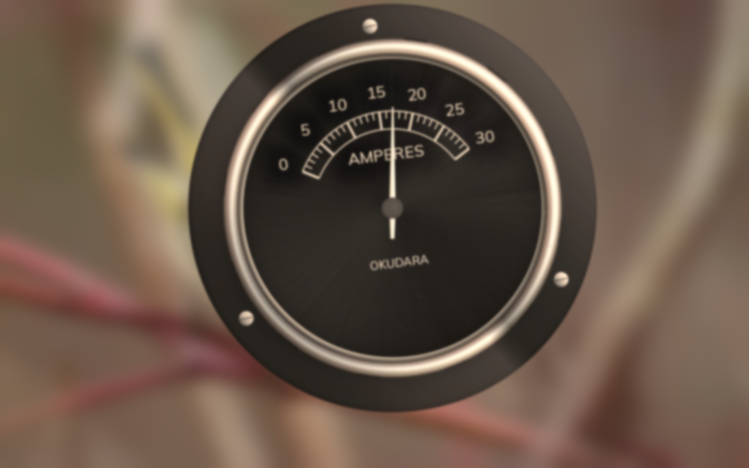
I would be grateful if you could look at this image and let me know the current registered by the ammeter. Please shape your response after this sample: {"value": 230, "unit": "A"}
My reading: {"value": 17, "unit": "A"}
